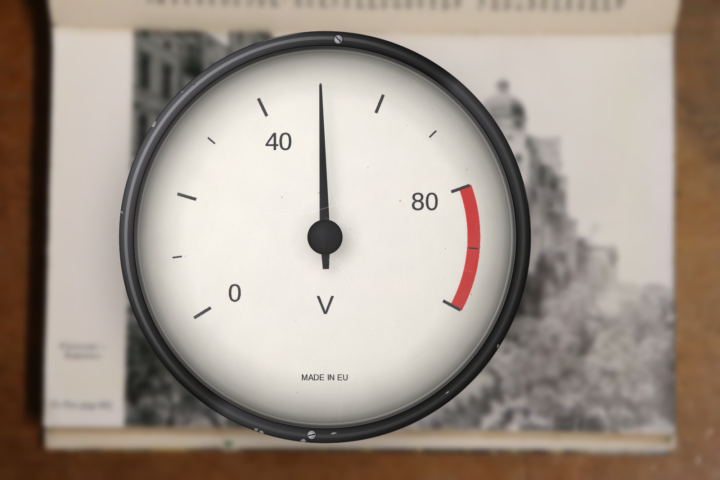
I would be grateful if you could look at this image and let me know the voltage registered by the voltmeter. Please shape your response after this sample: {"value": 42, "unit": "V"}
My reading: {"value": 50, "unit": "V"}
